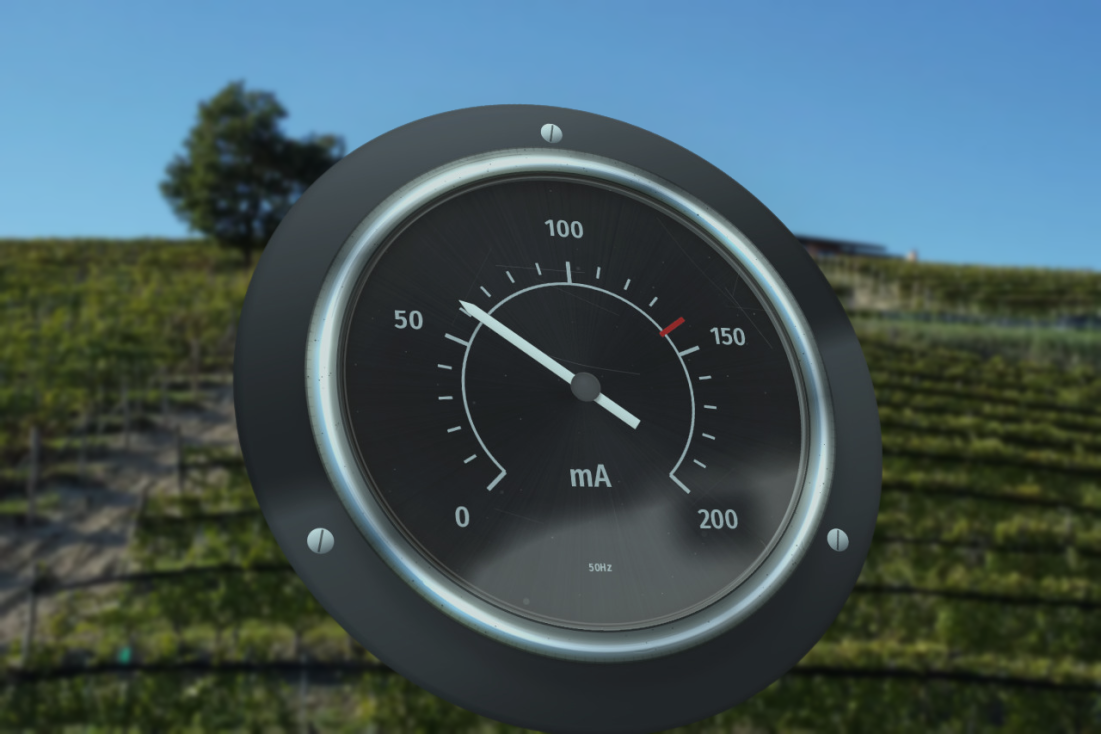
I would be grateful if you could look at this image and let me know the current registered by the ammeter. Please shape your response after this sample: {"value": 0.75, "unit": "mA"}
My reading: {"value": 60, "unit": "mA"}
